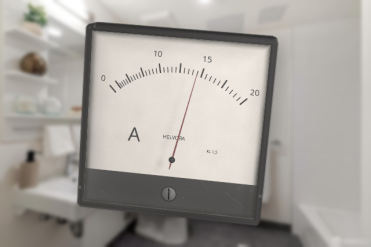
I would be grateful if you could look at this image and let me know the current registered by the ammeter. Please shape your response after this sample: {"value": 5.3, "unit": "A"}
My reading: {"value": 14.5, "unit": "A"}
